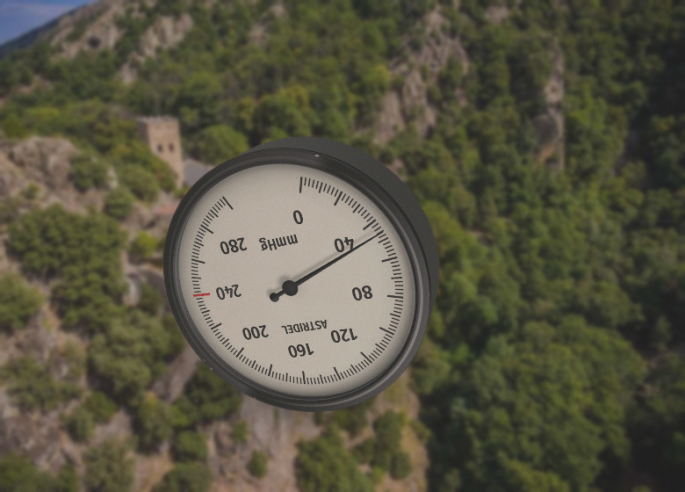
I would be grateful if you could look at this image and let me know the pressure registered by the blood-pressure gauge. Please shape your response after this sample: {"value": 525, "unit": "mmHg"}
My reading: {"value": 46, "unit": "mmHg"}
